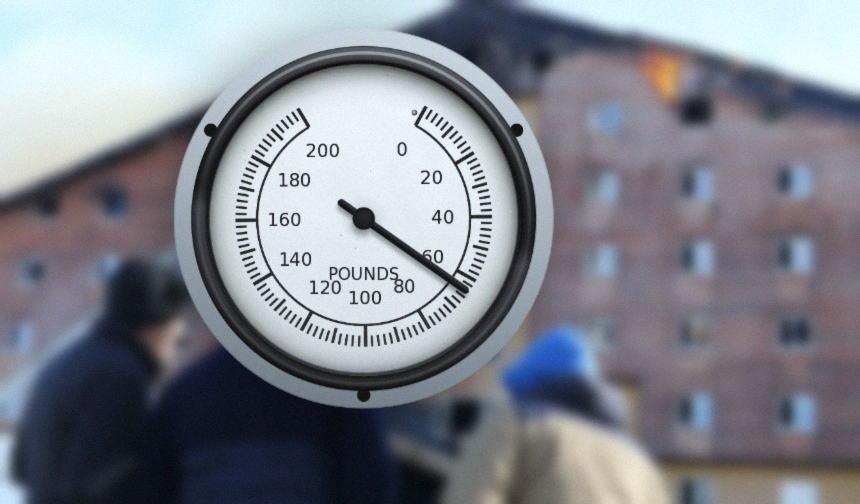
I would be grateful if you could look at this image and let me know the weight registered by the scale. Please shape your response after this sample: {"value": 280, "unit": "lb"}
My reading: {"value": 64, "unit": "lb"}
